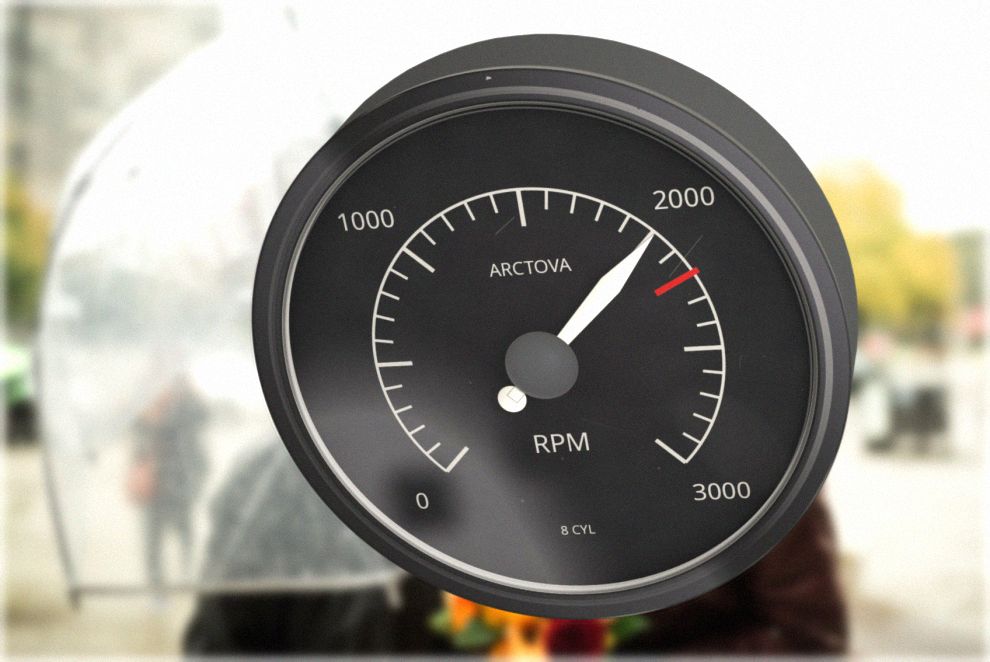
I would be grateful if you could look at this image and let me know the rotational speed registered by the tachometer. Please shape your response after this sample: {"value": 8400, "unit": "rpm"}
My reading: {"value": 2000, "unit": "rpm"}
